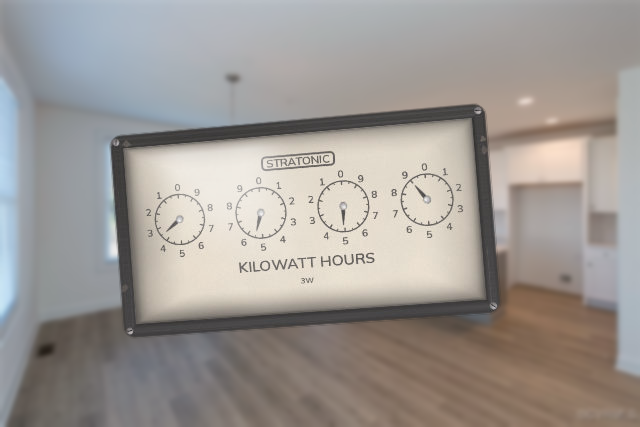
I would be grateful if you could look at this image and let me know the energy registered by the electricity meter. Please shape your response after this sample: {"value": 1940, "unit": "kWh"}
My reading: {"value": 3549, "unit": "kWh"}
